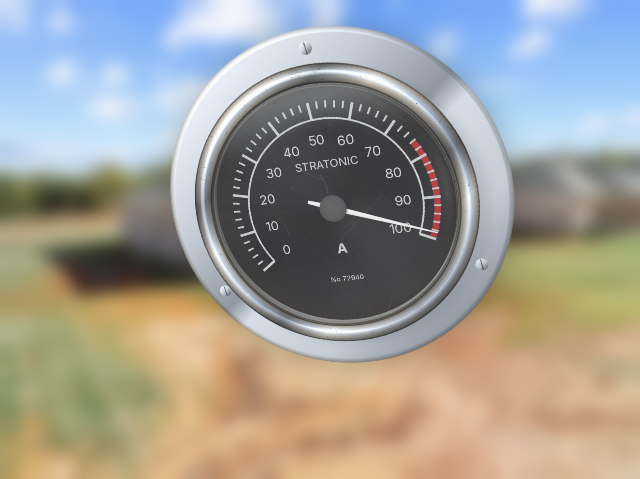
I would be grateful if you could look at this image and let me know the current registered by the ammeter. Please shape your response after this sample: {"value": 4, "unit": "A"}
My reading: {"value": 98, "unit": "A"}
